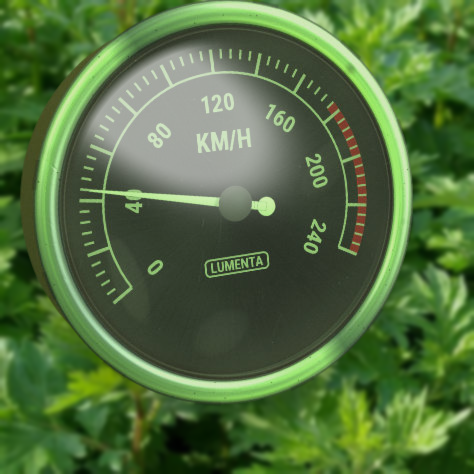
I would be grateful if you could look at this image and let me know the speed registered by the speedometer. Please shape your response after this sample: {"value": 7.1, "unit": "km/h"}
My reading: {"value": 44, "unit": "km/h"}
